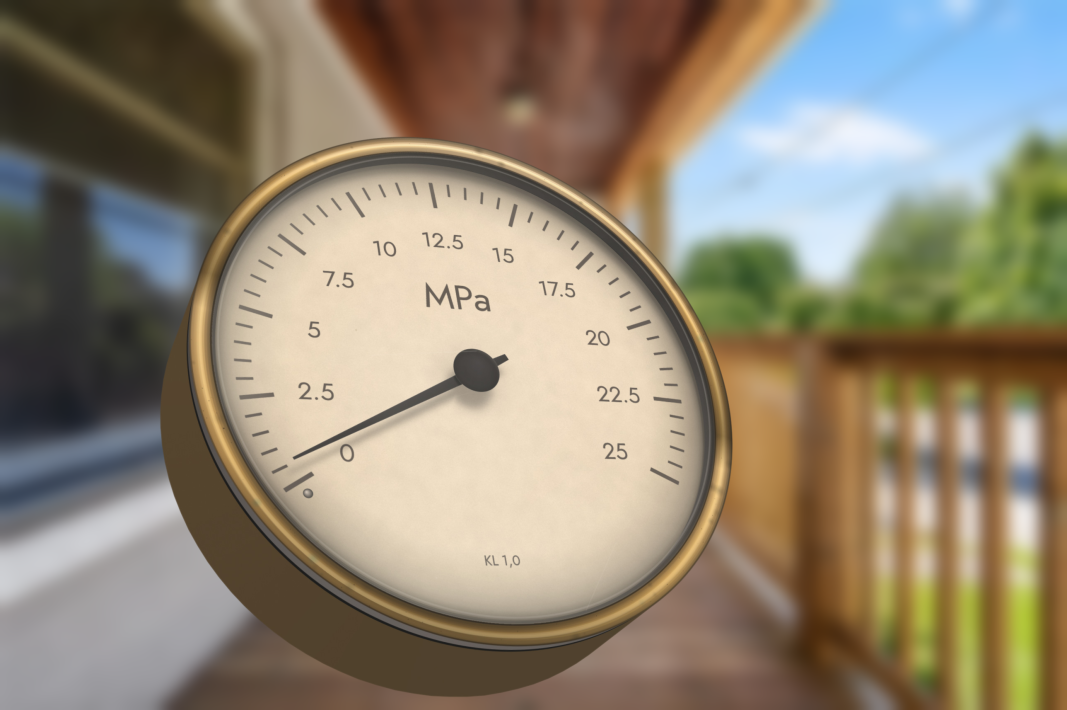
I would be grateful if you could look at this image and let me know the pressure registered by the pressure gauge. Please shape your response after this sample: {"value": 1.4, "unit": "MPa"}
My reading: {"value": 0.5, "unit": "MPa"}
